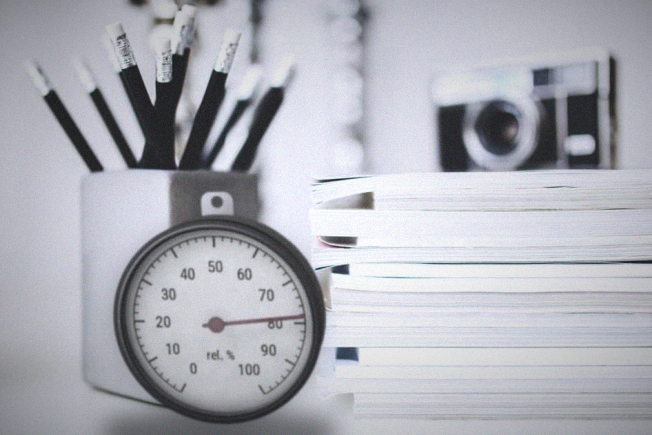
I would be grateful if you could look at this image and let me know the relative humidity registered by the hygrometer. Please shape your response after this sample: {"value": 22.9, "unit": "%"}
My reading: {"value": 78, "unit": "%"}
